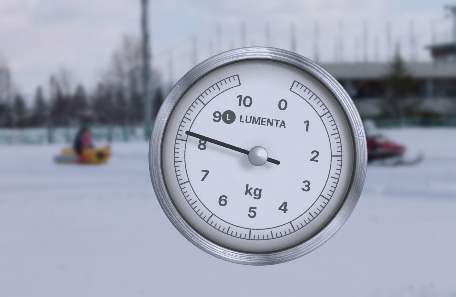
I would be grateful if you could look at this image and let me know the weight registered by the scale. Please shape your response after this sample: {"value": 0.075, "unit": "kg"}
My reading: {"value": 8.2, "unit": "kg"}
